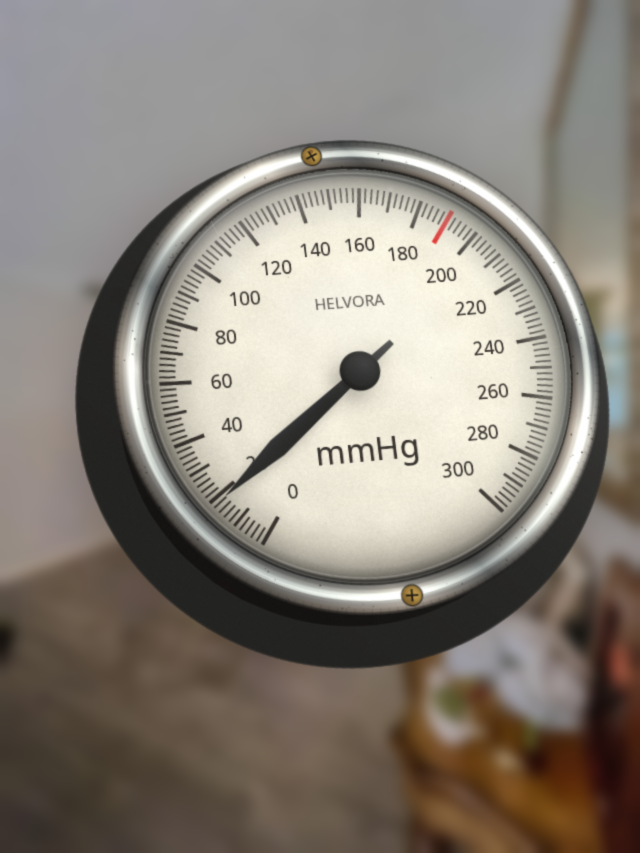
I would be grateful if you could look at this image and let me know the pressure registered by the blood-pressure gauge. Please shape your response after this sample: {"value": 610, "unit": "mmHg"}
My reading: {"value": 18, "unit": "mmHg"}
